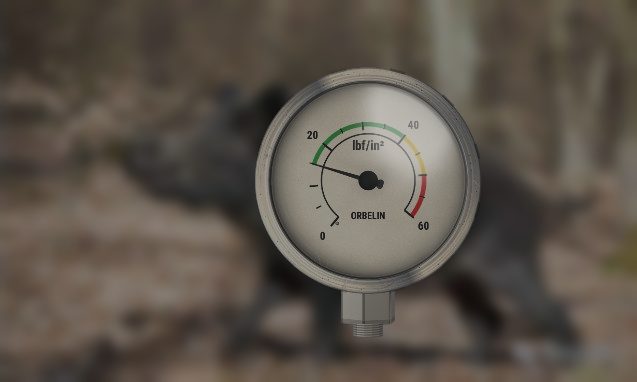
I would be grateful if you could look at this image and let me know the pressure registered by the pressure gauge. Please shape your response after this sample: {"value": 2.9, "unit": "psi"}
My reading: {"value": 15, "unit": "psi"}
